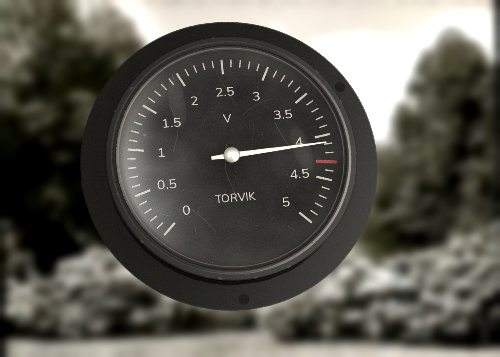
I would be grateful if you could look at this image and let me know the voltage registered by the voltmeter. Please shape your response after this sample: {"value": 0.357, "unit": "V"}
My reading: {"value": 4.1, "unit": "V"}
